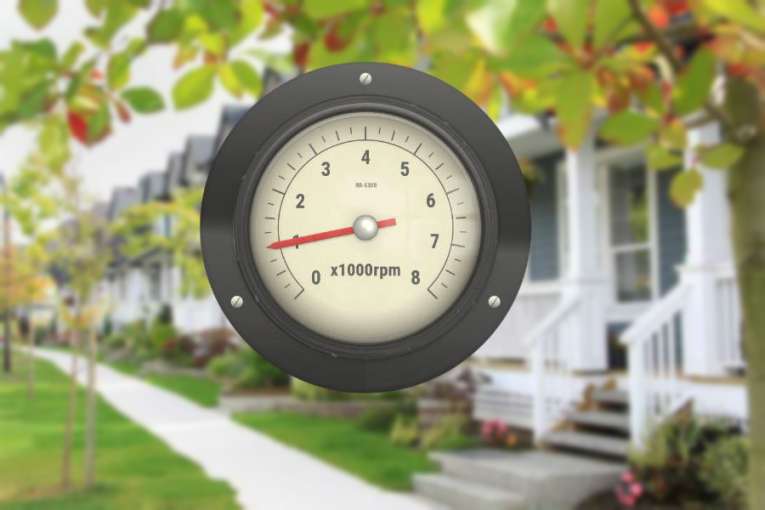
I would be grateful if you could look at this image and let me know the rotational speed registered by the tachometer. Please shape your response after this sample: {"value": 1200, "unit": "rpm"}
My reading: {"value": 1000, "unit": "rpm"}
